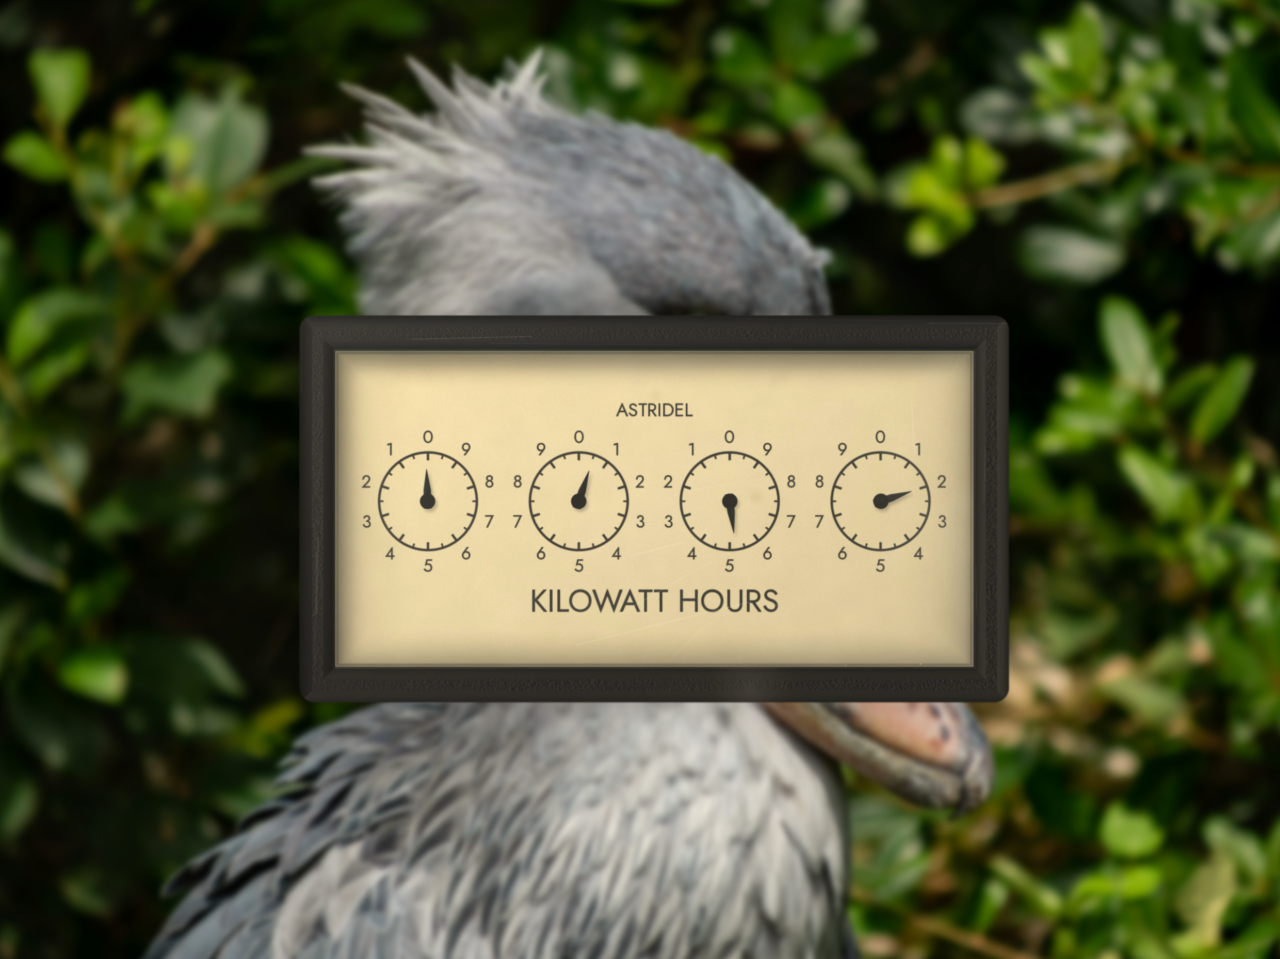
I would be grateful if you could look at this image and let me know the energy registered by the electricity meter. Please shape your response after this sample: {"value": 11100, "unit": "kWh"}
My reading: {"value": 52, "unit": "kWh"}
